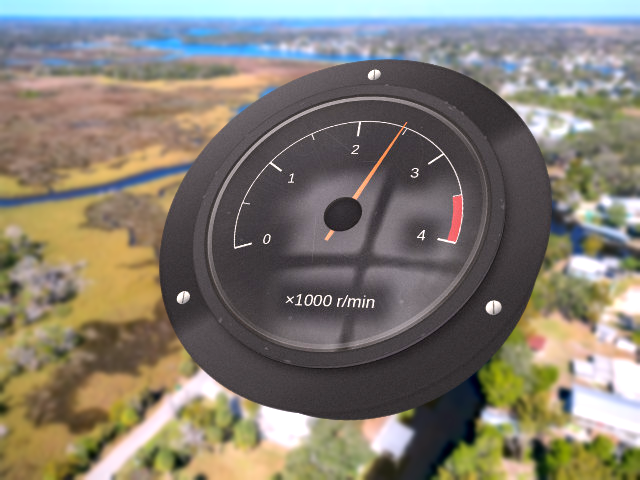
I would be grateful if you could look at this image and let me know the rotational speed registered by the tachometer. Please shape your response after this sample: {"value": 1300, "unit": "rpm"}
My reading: {"value": 2500, "unit": "rpm"}
